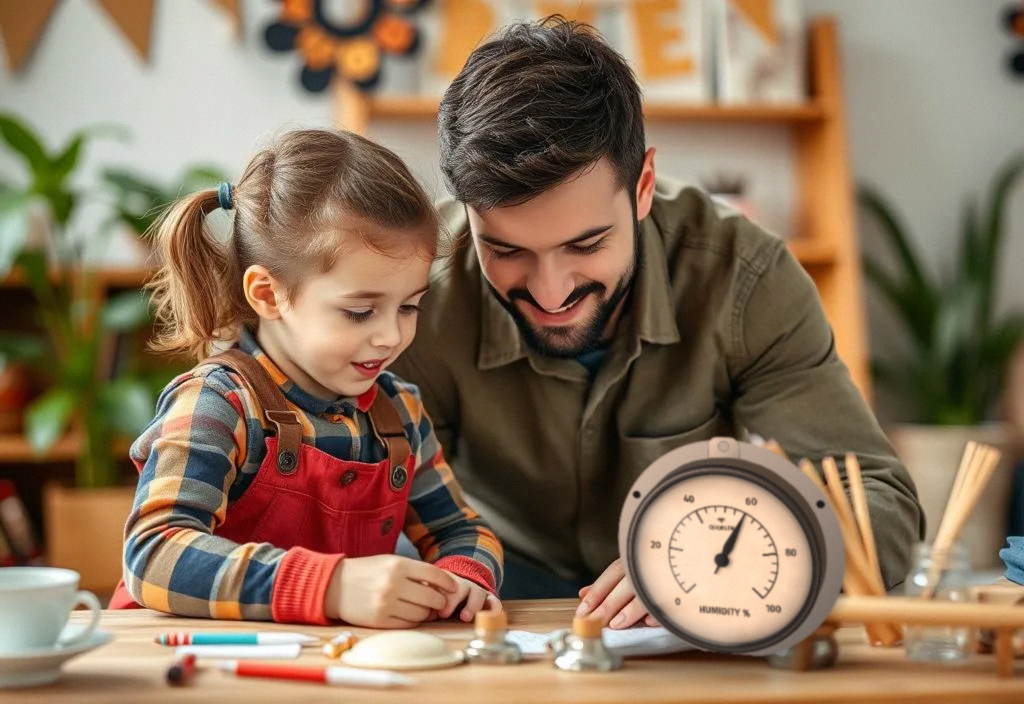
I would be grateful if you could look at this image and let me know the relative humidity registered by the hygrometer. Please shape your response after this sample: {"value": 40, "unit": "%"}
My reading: {"value": 60, "unit": "%"}
